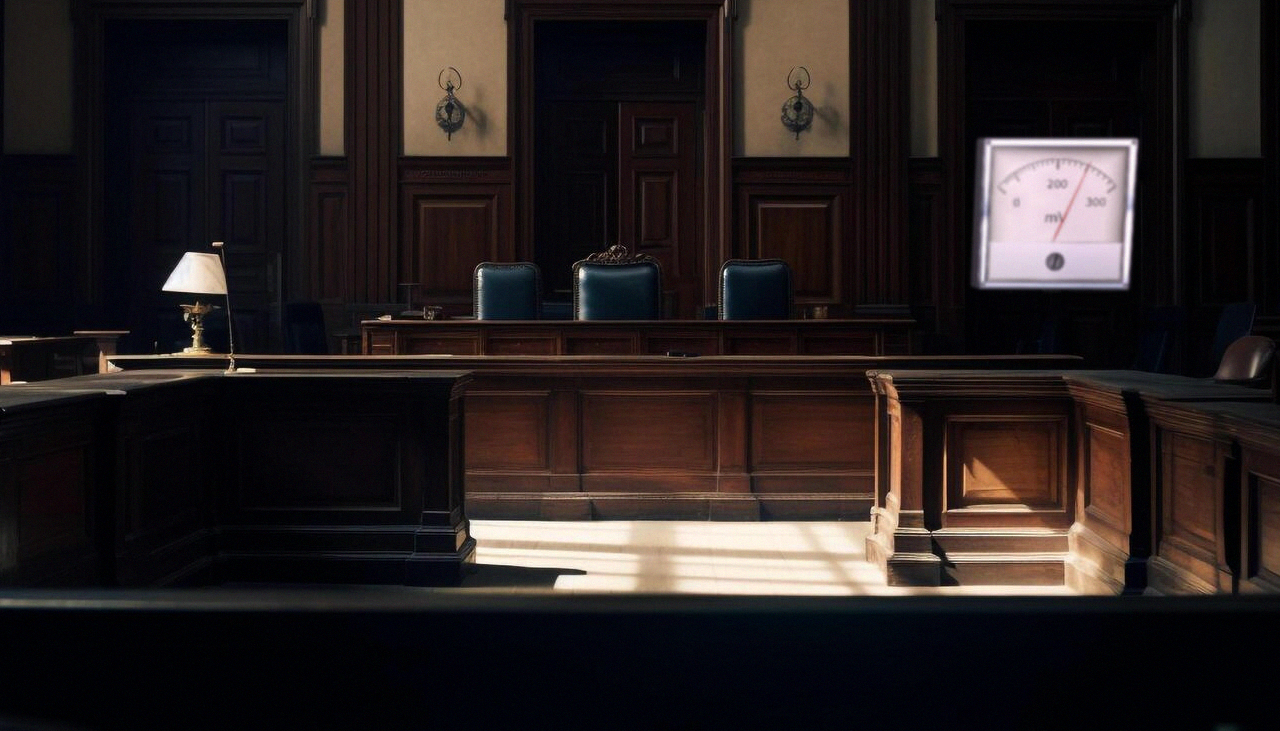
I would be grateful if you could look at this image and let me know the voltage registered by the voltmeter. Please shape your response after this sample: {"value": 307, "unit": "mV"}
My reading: {"value": 250, "unit": "mV"}
